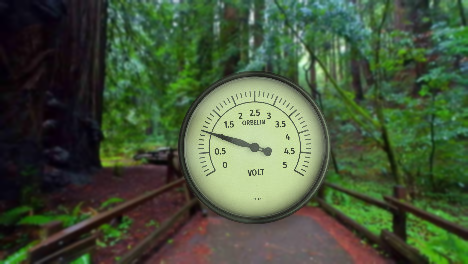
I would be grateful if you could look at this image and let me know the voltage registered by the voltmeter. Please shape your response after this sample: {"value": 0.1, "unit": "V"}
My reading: {"value": 1, "unit": "V"}
